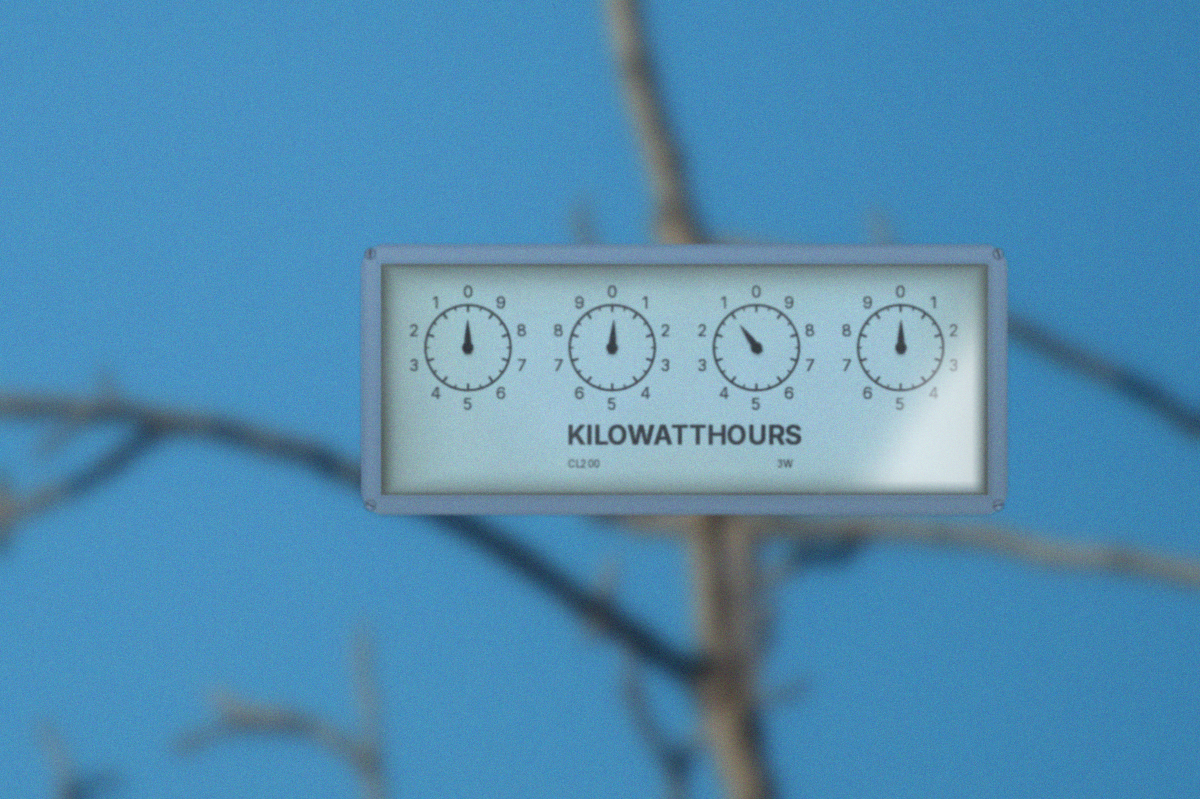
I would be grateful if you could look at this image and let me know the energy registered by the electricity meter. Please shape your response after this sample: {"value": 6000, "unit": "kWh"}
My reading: {"value": 10, "unit": "kWh"}
